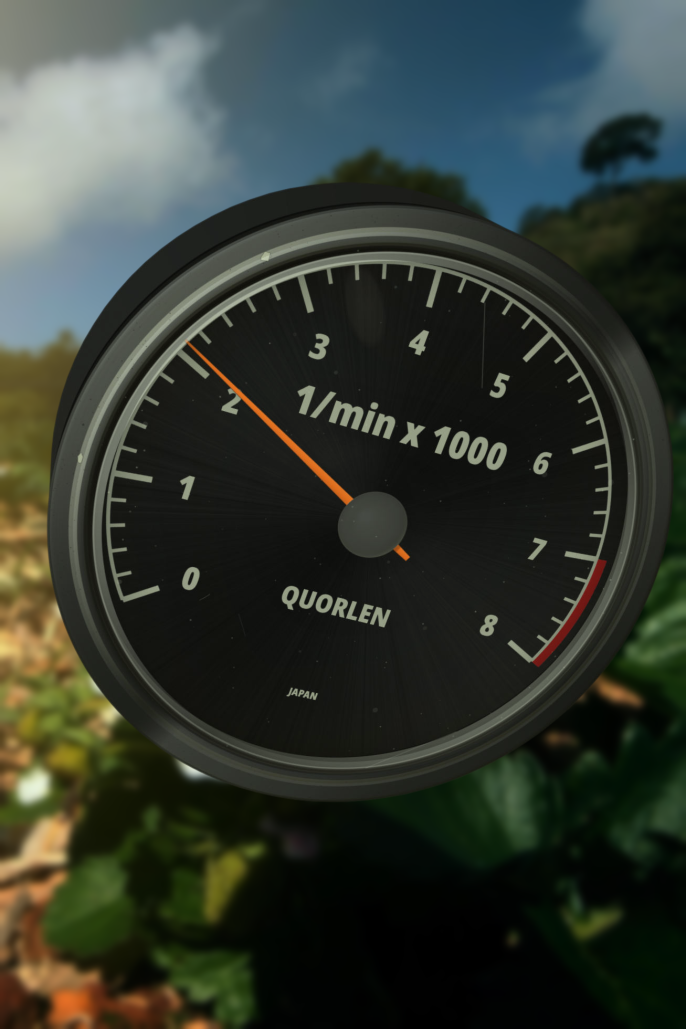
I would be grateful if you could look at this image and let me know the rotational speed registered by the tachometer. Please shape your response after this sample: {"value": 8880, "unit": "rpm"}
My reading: {"value": 2100, "unit": "rpm"}
